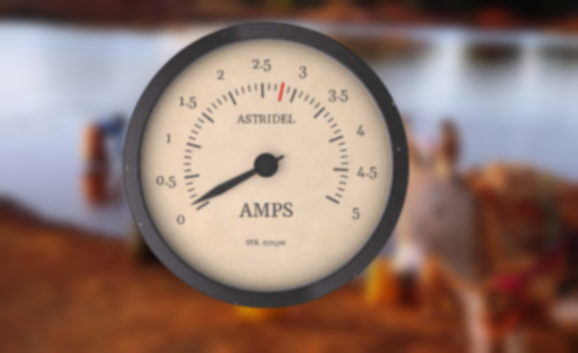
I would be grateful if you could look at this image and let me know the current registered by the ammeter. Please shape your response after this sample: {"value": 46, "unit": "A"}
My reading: {"value": 0.1, "unit": "A"}
